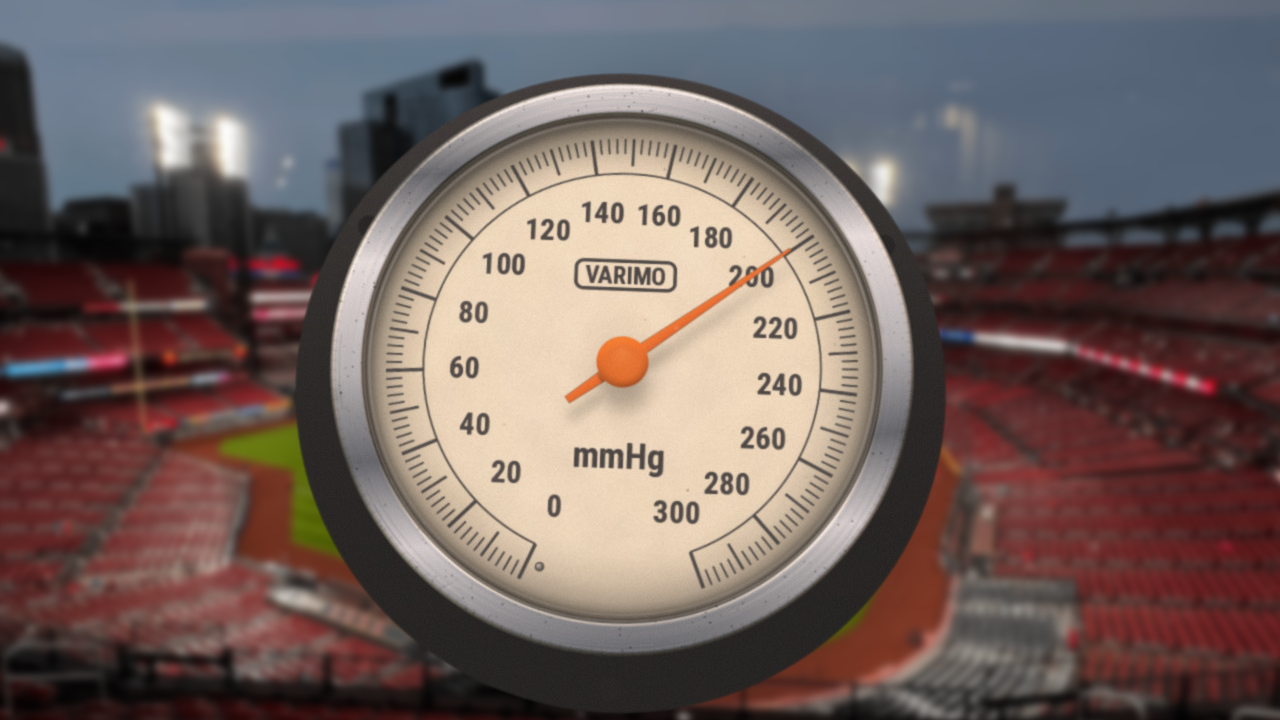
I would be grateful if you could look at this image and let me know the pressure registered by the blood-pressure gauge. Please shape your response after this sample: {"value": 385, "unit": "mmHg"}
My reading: {"value": 200, "unit": "mmHg"}
